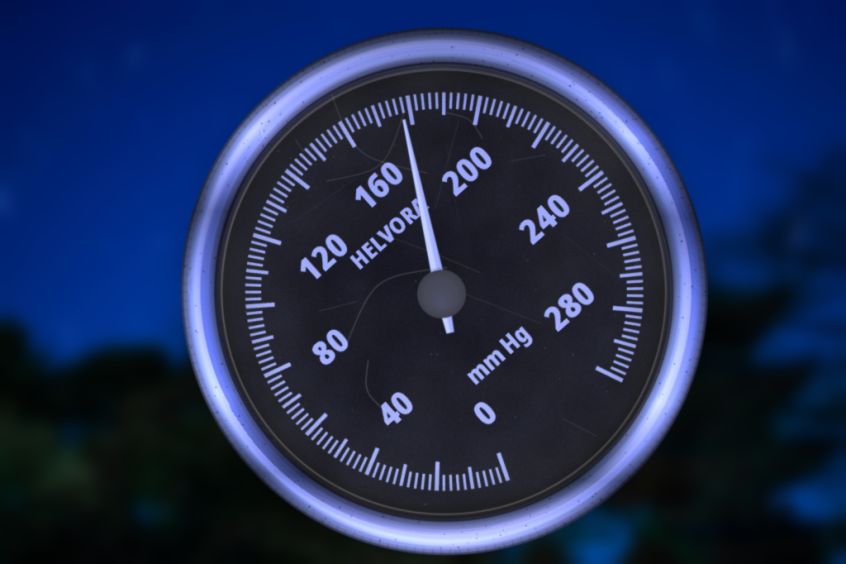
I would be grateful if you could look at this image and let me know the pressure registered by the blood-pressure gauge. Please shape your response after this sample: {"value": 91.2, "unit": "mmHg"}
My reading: {"value": 178, "unit": "mmHg"}
